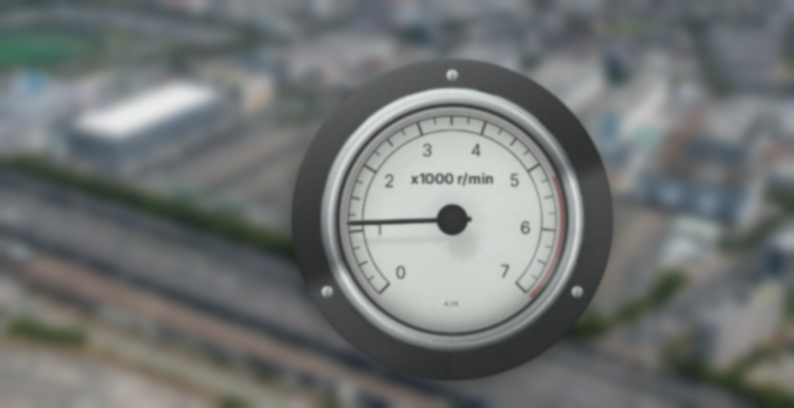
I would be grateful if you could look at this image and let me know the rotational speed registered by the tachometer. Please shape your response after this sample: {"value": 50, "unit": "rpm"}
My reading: {"value": 1125, "unit": "rpm"}
